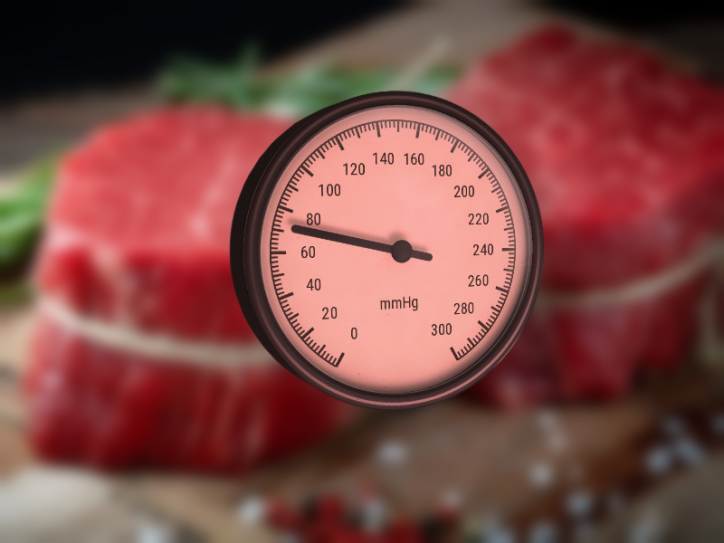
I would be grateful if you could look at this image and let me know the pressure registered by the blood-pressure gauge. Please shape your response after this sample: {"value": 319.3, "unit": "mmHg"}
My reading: {"value": 72, "unit": "mmHg"}
